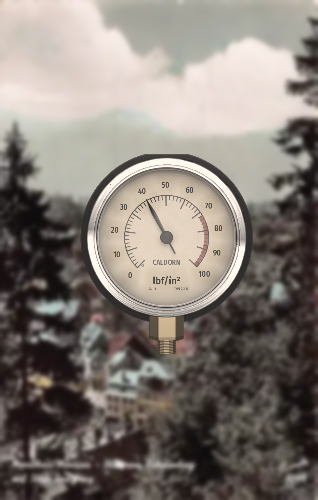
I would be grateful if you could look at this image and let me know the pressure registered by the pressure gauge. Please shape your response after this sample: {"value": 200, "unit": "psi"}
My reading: {"value": 40, "unit": "psi"}
